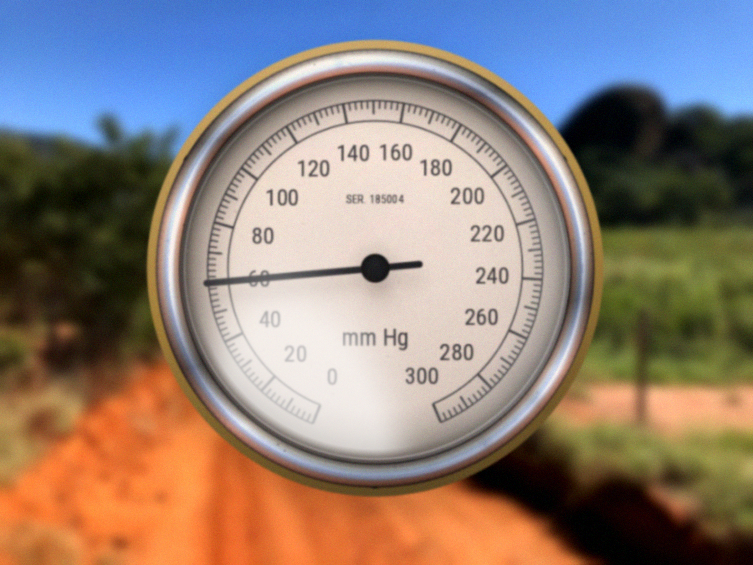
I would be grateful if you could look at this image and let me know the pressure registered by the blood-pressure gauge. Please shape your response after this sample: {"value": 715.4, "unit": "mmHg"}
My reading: {"value": 60, "unit": "mmHg"}
